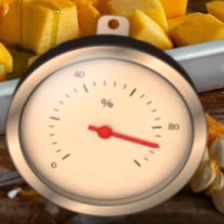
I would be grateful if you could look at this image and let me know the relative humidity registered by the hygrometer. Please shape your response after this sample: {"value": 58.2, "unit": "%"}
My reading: {"value": 88, "unit": "%"}
